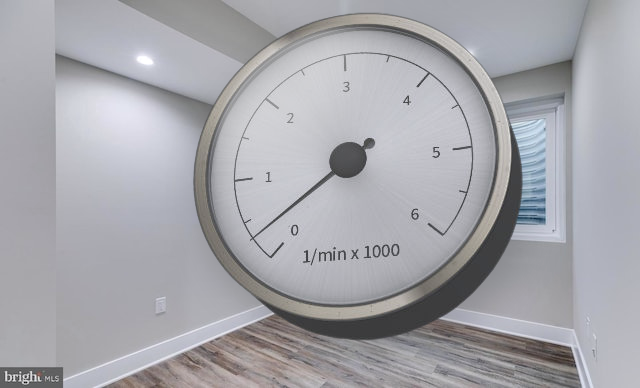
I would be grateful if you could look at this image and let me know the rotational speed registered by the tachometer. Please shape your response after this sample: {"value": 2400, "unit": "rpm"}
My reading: {"value": 250, "unit": "rpm"}
